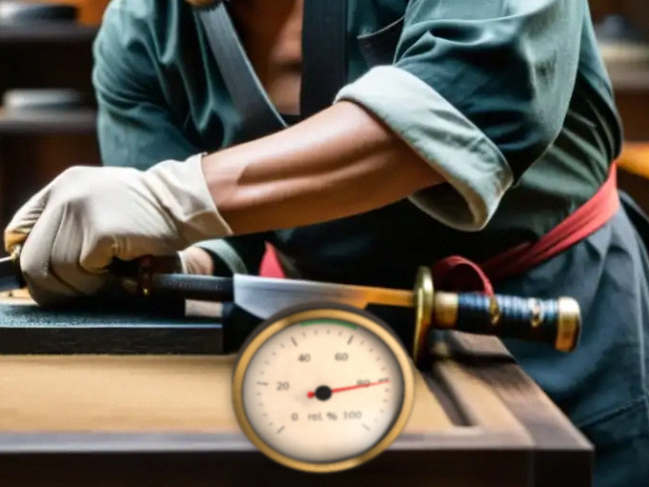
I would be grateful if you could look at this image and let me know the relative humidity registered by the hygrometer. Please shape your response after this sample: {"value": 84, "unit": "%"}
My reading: {"value": 80, "unit": "%"}
